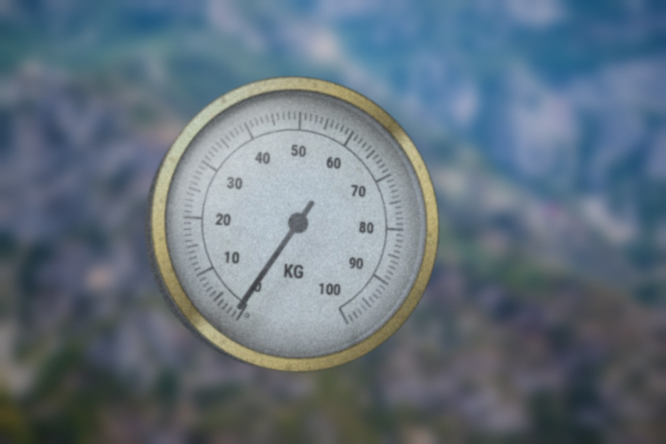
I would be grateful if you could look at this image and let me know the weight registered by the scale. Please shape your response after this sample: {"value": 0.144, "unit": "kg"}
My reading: {"value": 1, "unit": "kg"}
